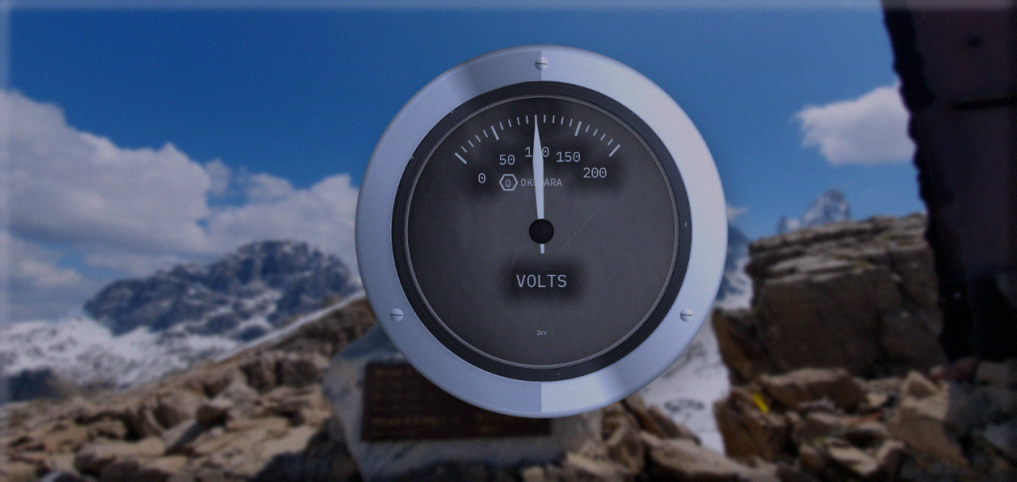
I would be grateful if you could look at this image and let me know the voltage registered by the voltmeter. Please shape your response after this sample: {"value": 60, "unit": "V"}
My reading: {"value": 100, "unit": "V"}
